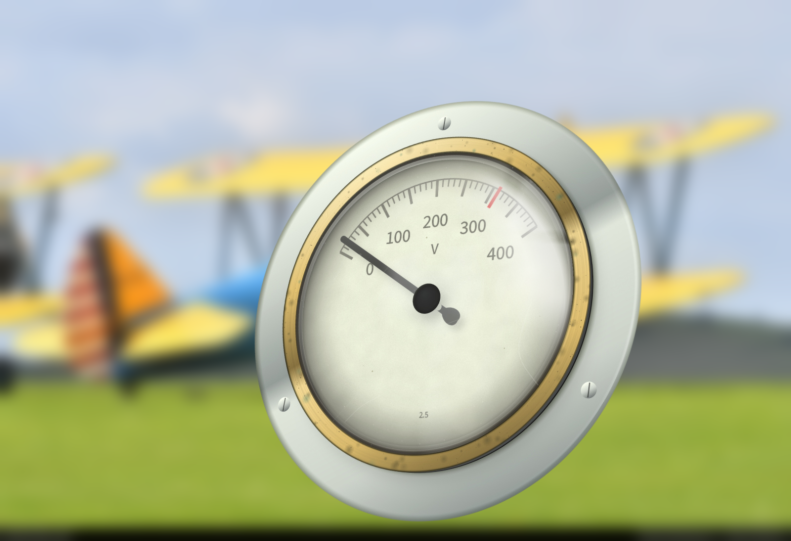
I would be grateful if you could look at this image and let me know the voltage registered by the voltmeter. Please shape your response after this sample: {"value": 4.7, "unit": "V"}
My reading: {"value": 20, "unit": "V"}
